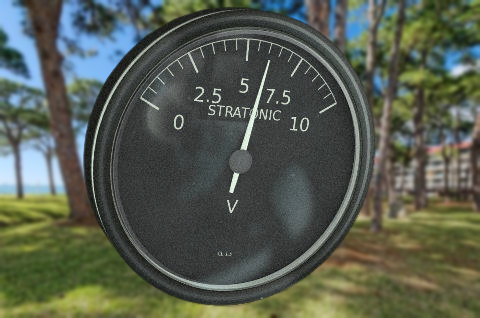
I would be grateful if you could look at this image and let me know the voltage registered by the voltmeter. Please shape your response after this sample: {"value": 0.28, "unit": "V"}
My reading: {"value": 6, "unit": "V"}
